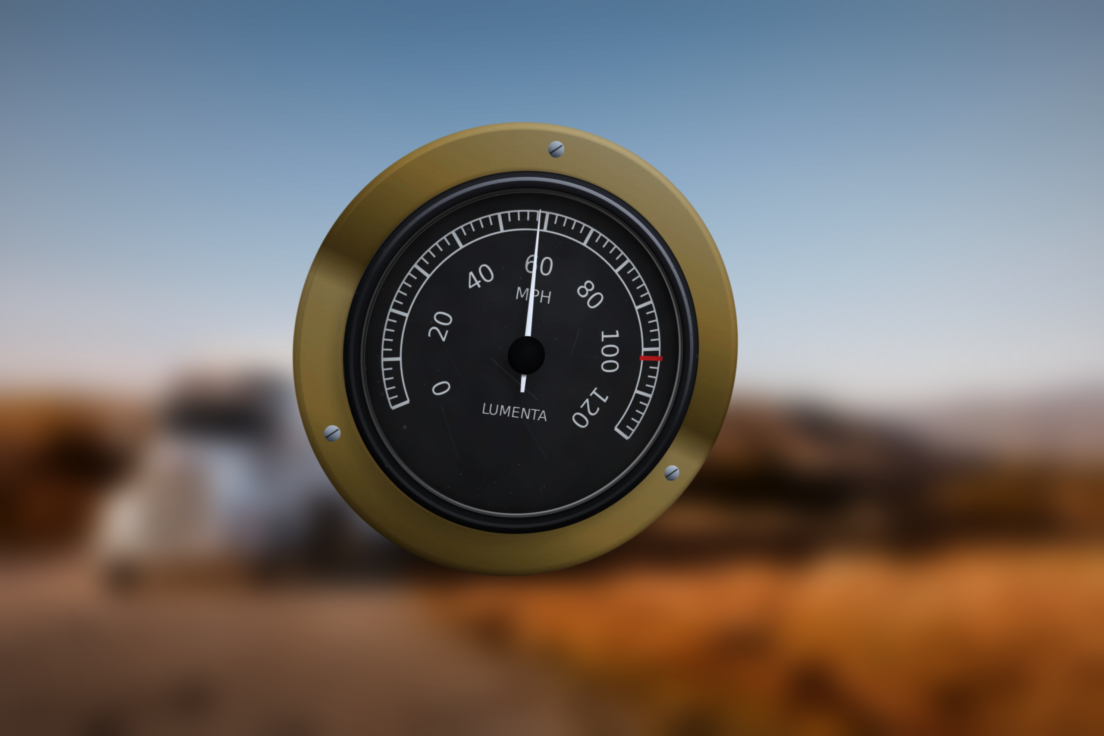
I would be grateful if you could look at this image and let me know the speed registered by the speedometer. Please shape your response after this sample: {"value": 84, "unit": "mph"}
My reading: {"value": 58, "unit": "mph"}
